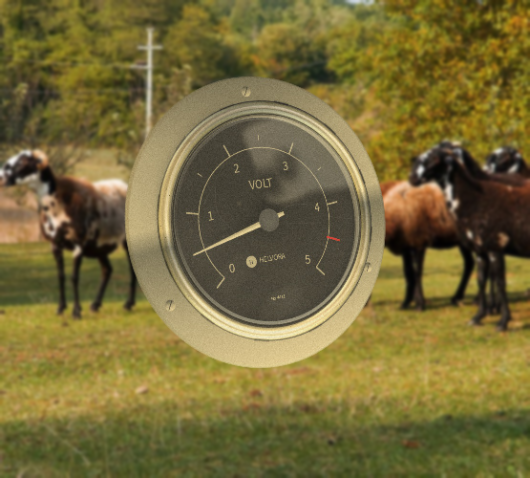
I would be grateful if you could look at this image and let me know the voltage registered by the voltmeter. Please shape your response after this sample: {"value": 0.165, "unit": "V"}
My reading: {"value": 0.5, "unit": "V"}
